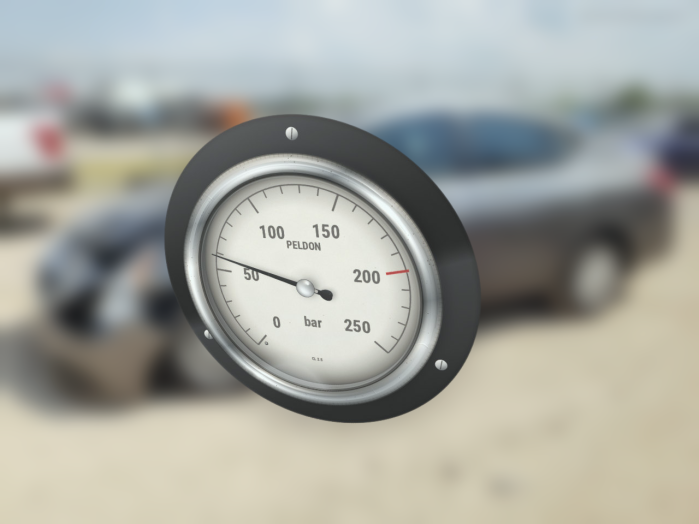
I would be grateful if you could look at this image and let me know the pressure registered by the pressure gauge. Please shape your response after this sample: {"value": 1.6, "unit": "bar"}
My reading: {"value": 60, "unit": "bar"}
